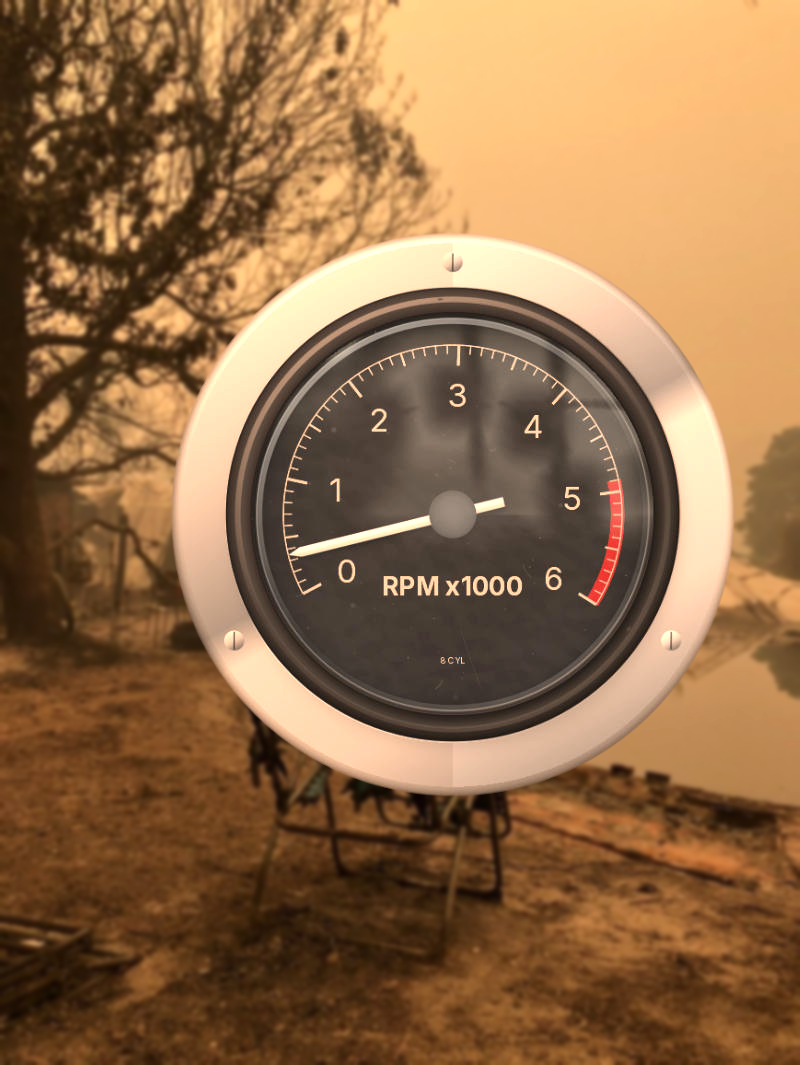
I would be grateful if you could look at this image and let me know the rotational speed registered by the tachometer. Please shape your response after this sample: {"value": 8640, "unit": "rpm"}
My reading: {"value": 350, "unit": "rpm"}
